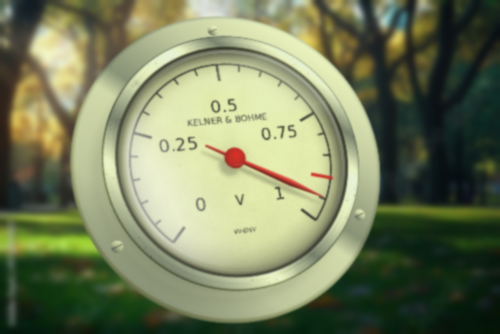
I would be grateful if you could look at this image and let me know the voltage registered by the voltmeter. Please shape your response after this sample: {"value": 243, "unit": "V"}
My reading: {"value": 0.95, "unit": "V"}
